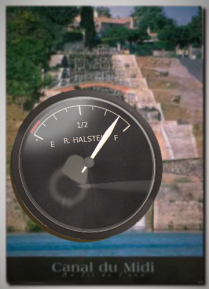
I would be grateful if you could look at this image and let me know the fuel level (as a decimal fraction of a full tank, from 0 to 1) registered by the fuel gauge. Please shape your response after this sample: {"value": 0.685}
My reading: {"value": 0.875}
